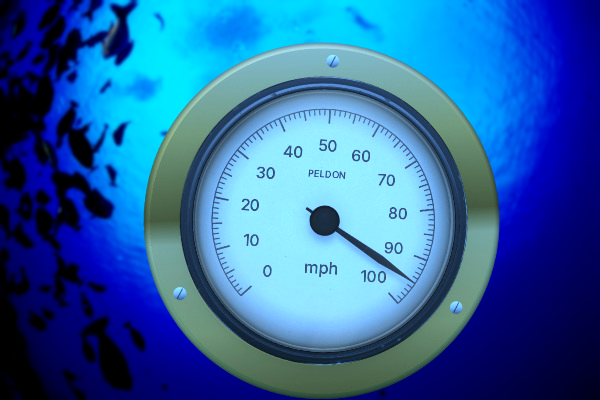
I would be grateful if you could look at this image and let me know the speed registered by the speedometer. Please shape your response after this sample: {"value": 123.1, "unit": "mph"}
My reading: {"value": 95, "unit": "mph"}
